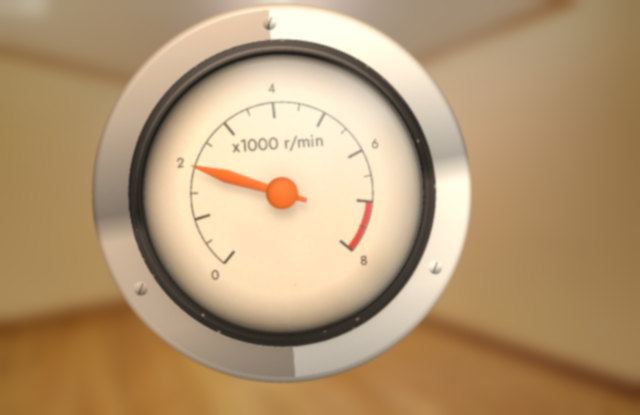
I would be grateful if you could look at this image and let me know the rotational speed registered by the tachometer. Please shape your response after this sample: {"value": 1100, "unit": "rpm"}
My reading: {"value": 2000, "unit": "rpm"}
